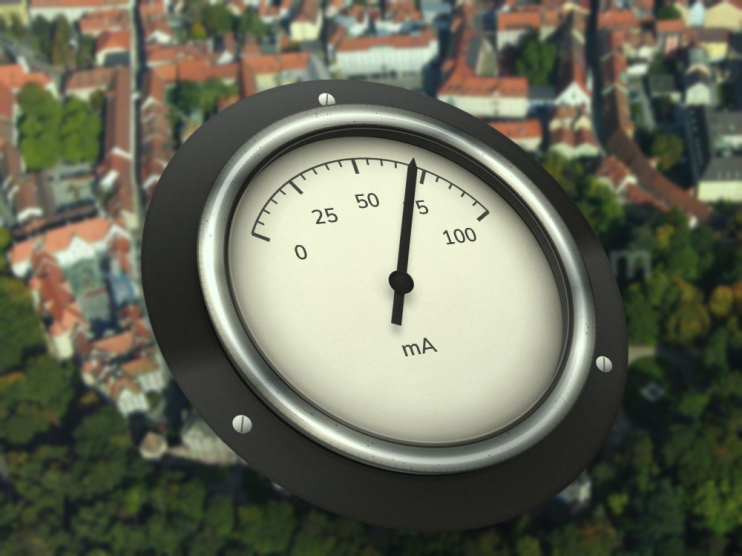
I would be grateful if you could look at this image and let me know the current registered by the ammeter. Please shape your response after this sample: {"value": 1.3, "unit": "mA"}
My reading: {"value": 70, "unit": "mA"}
